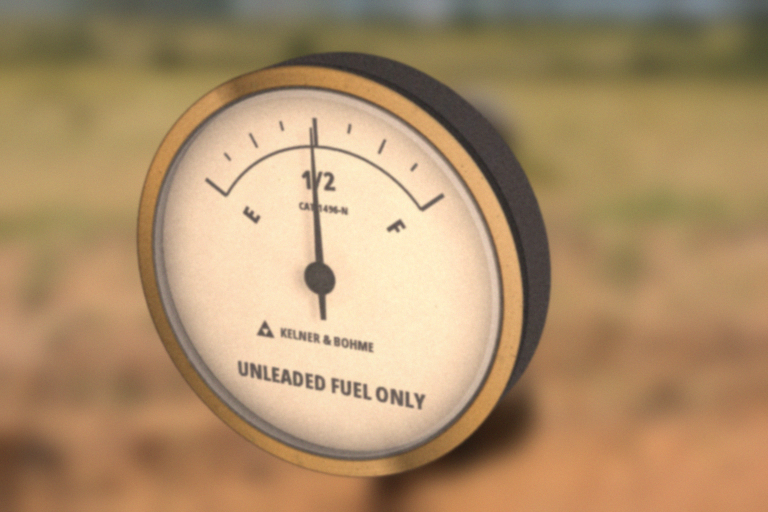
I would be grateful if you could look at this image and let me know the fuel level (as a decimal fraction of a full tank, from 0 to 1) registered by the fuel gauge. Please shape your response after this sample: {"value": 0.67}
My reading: {"value": 0.5}
